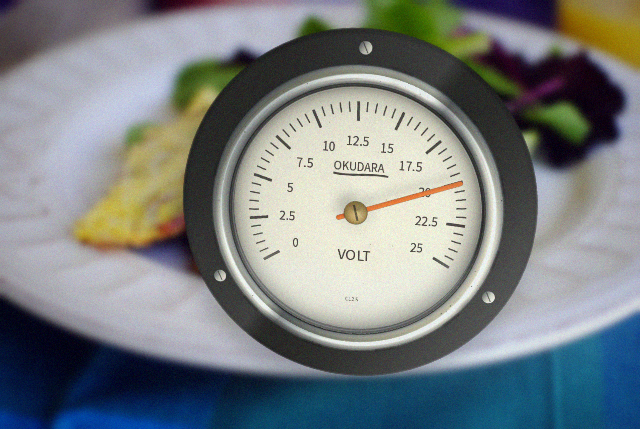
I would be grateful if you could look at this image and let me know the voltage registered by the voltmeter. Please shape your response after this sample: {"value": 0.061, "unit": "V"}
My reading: {"value": 20, "unit": "V"}
